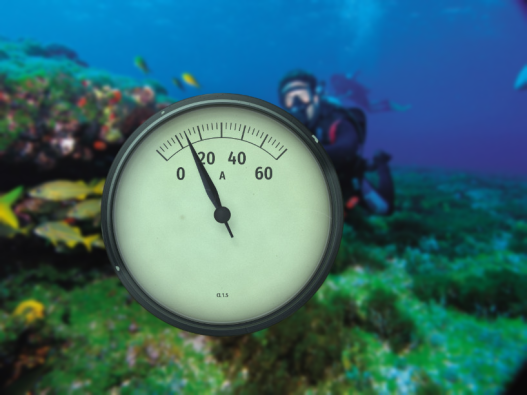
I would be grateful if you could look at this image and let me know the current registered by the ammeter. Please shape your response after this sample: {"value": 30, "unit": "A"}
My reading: {"value": 14, "unit": "A"}
